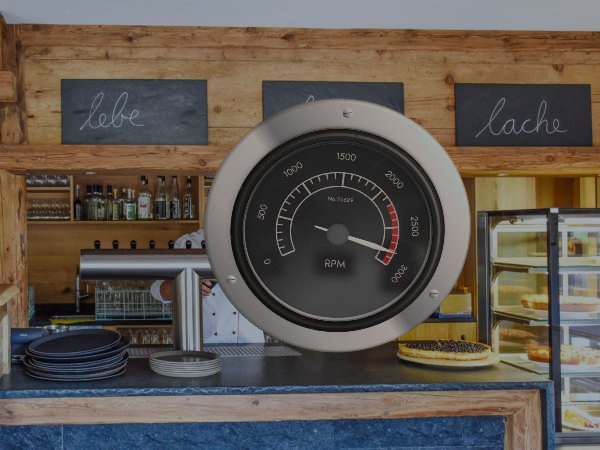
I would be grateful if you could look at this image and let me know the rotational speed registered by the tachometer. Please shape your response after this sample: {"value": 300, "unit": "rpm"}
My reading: {"value": 2800, "unit": "rpm"}
